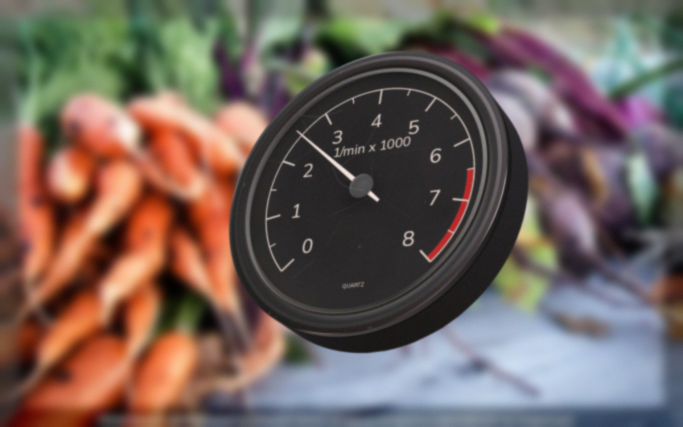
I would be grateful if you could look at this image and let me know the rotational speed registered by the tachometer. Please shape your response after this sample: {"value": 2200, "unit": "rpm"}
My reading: {"value": 2500, "unit": "rpm"}
